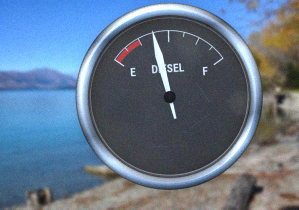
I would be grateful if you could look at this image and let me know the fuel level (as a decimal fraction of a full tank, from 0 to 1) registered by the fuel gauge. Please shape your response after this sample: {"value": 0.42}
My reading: {"value": 0.375}
